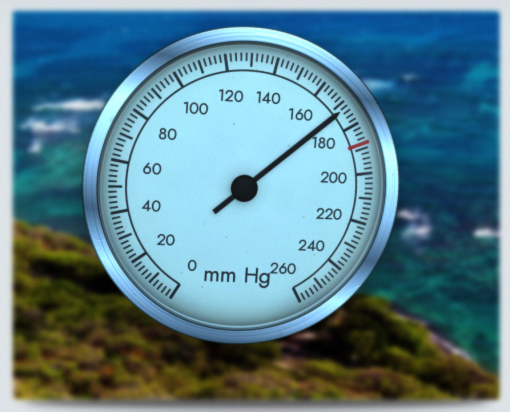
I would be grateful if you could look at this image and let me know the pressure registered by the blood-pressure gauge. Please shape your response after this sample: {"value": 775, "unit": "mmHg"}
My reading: {"value": 172, "unit": "mmHg"}
